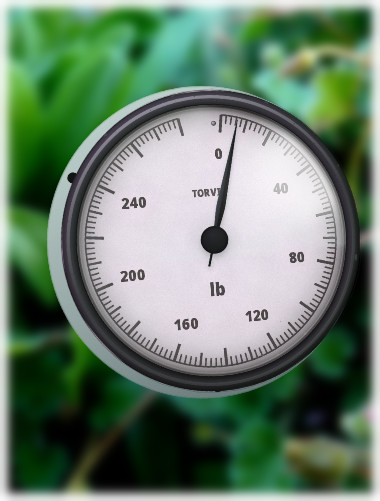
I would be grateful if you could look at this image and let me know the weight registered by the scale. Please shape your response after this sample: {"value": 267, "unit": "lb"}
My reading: {"value": 6, "unit": "lb"}
